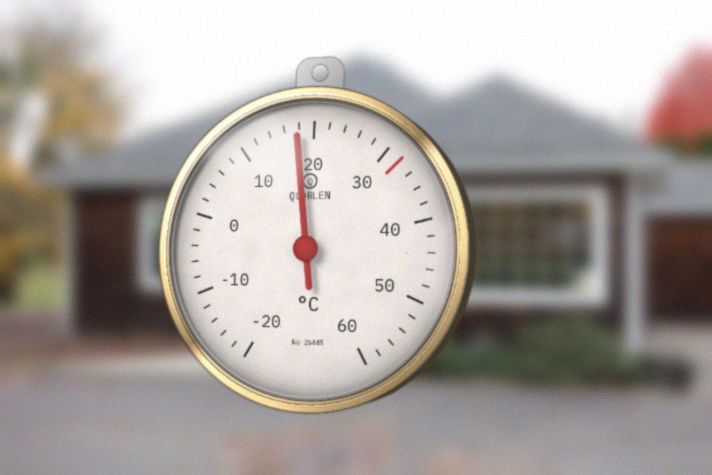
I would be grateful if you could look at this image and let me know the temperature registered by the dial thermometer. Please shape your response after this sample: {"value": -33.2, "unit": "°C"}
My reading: {"value": 18, "unit": "°C"}
